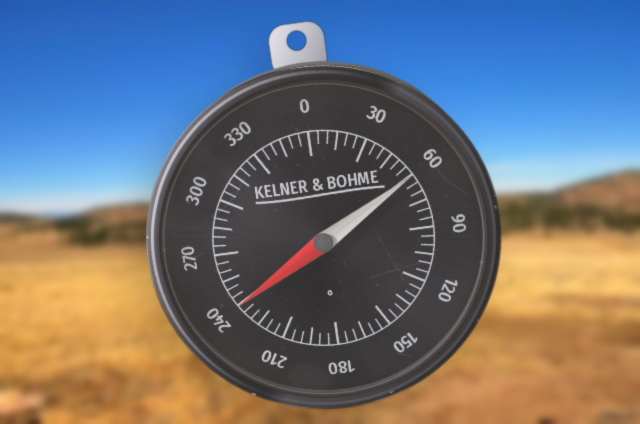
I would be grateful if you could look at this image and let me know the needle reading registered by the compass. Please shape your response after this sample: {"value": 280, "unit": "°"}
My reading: {"value": 240, "unit": "°"}
